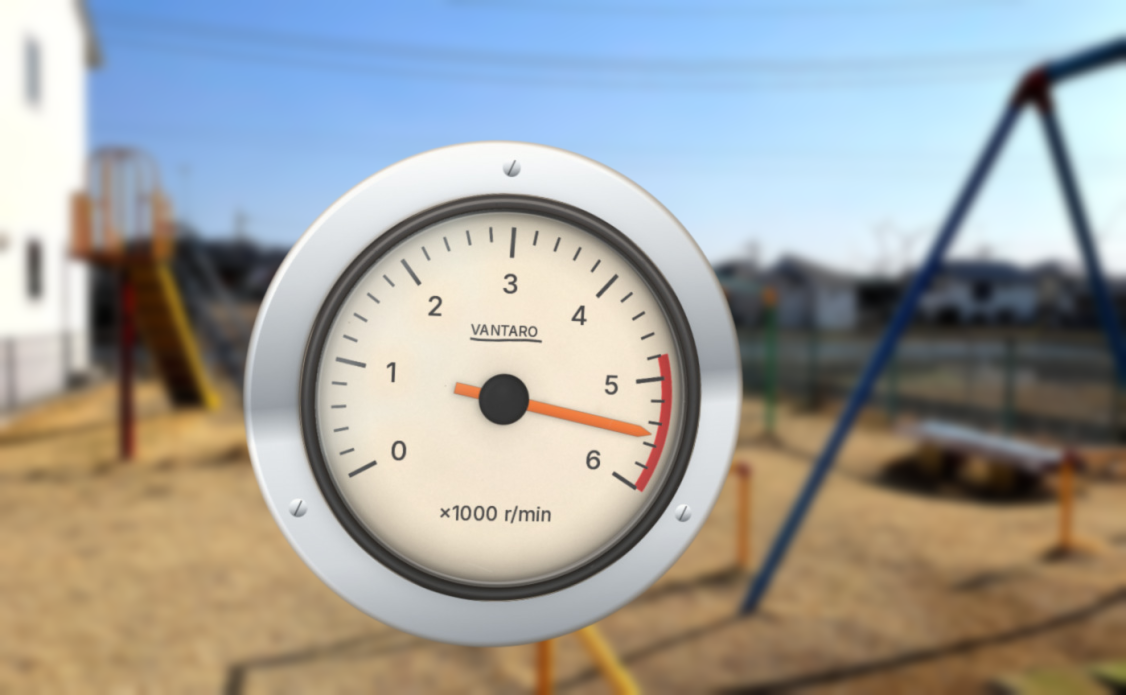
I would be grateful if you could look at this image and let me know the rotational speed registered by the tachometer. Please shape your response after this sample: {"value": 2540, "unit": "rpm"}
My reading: {"value": 5500, "unit": "rpm"}
